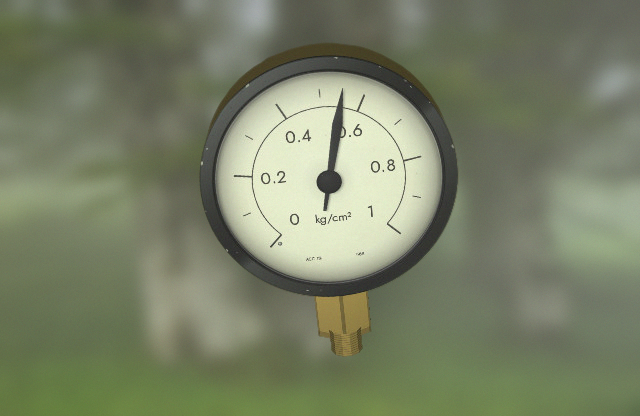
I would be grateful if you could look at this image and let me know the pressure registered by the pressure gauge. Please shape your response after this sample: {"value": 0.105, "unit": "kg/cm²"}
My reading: {"value": 0.55, "unit": "kg/cm²"}
